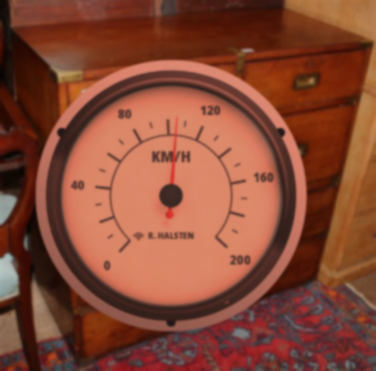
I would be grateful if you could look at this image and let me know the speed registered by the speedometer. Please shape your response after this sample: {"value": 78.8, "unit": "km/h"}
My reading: {"value": 105, "unit": "km/h"}
